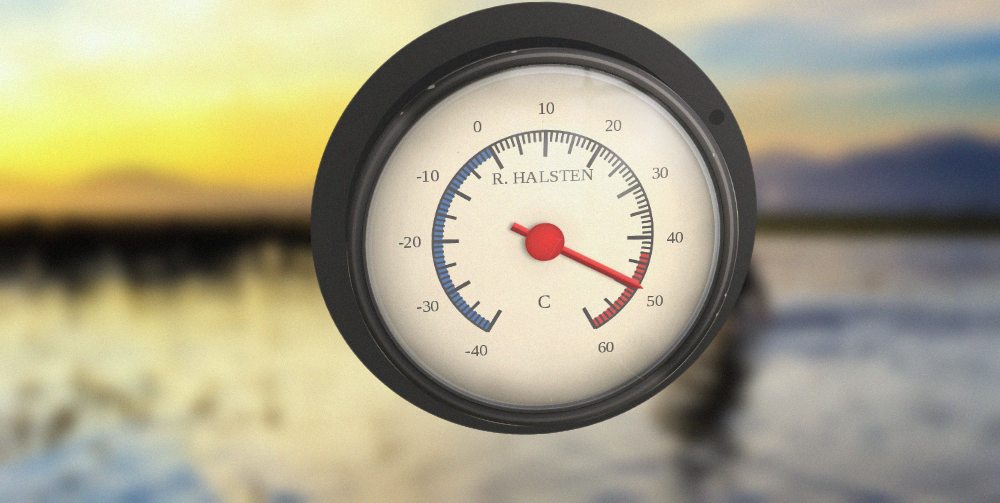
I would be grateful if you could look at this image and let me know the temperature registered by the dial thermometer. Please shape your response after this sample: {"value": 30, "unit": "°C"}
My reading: {"value": 49, "unit": "°C"}
